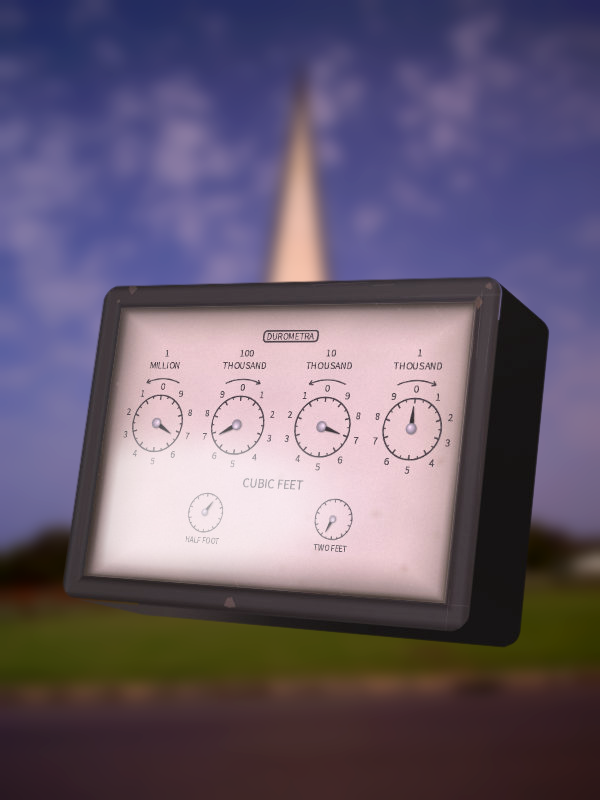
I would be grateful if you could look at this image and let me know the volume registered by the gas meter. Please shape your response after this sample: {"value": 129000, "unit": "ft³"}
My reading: {"value": 667000, "unit": "ft³"}
